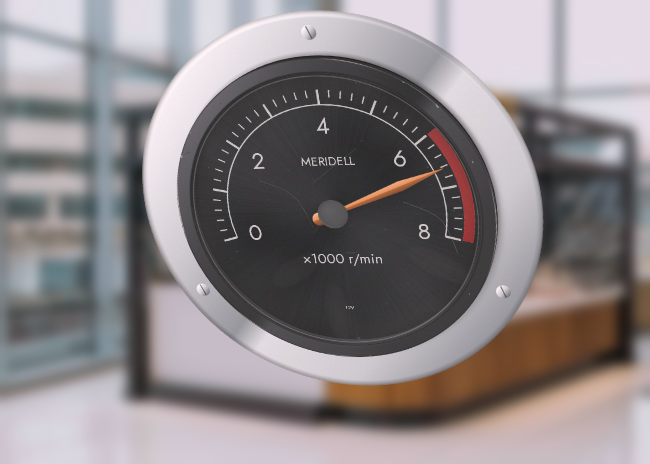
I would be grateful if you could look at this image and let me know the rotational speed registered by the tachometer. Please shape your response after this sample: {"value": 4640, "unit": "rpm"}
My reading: {"value": 6600, "unit": "rpm"}
